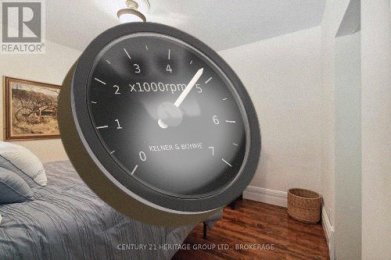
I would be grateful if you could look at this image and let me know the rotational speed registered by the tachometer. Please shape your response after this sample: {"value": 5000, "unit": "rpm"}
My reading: {"value": 4750, "unit": "rpm"}
